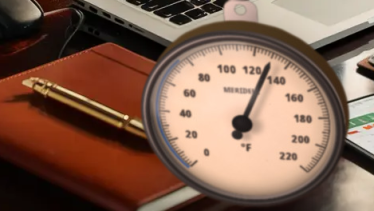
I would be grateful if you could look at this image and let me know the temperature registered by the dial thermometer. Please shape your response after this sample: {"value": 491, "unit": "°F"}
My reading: {"value": 130, "unit": "°F"}
